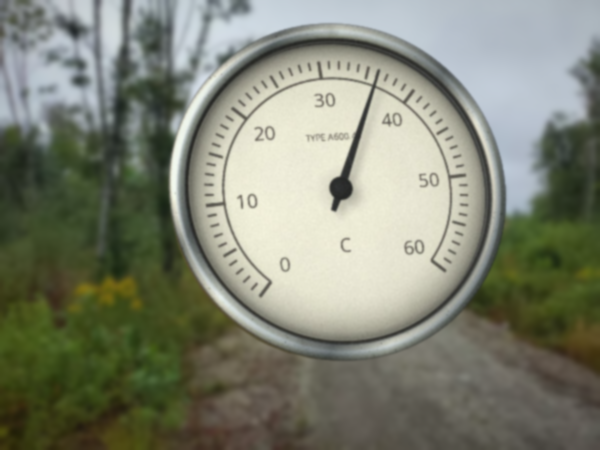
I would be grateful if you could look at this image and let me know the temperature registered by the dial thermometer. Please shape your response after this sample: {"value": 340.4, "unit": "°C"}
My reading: {"value": 36, "unit": "°C"}
